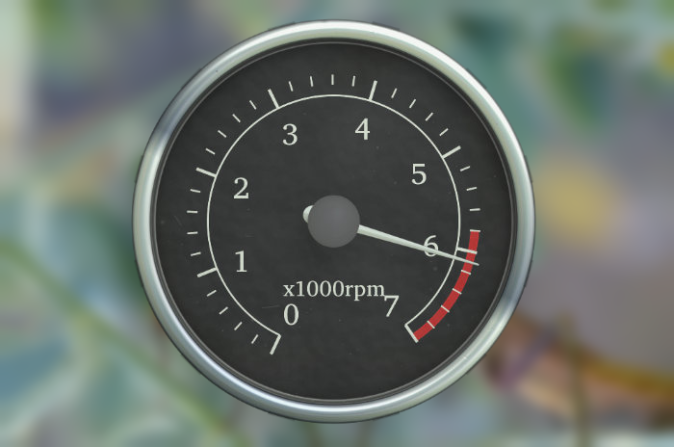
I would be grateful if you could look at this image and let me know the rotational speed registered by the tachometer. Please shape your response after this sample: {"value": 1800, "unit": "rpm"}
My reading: {"value": 6100, "unit": "rpm"}
